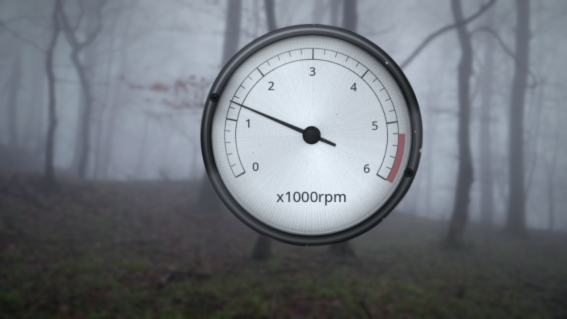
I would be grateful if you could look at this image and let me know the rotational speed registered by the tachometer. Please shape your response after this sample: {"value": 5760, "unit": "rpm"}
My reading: {"value": 1300, "unit": "rpm"}
